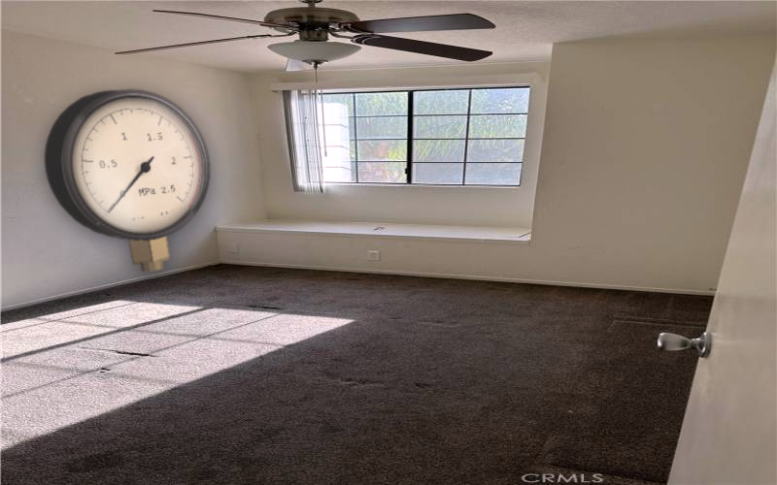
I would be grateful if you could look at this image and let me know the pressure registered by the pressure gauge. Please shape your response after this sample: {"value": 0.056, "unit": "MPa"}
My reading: {"value": 0, "unit": "MPa"}
